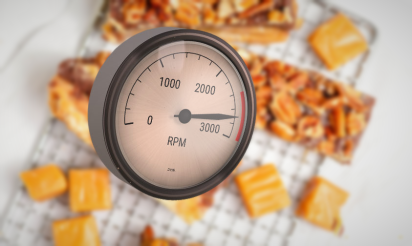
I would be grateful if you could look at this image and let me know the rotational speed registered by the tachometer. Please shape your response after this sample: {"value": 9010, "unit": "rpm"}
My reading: {"value": 2700, "unit": "rpm"}
